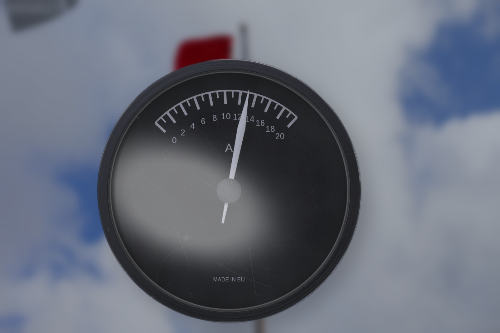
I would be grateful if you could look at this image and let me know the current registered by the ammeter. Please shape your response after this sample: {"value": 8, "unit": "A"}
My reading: {"value": 13, "unit": "A"}
